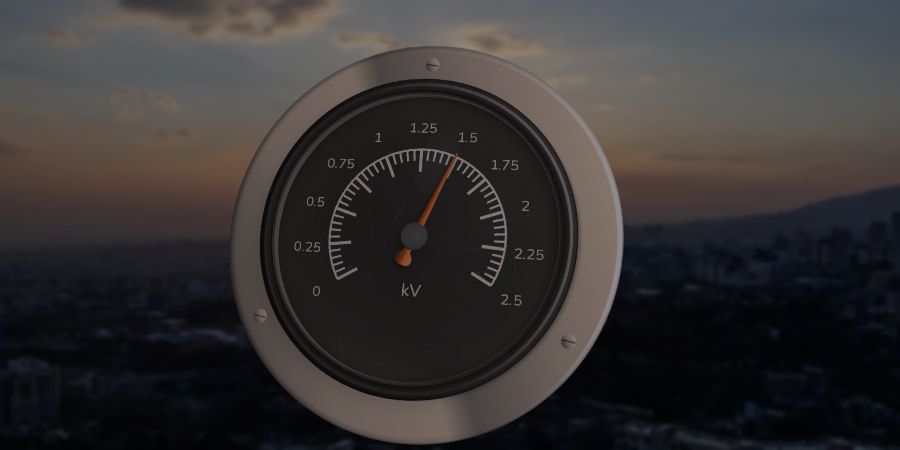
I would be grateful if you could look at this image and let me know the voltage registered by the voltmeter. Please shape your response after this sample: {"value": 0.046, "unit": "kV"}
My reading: {"value": 1.5, "unit": "kV"}
